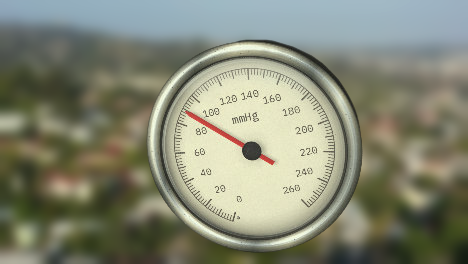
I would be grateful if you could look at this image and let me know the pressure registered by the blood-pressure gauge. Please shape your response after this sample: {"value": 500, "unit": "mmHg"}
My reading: {"value": 90, "unit": "mmHg"}
